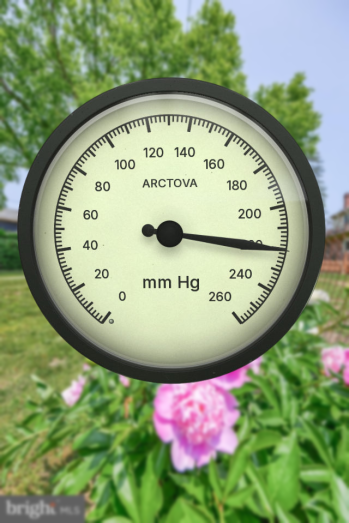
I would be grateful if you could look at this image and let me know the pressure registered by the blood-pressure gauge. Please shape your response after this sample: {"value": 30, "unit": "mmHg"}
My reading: {"value": 220, "unit": "mmHg"}
